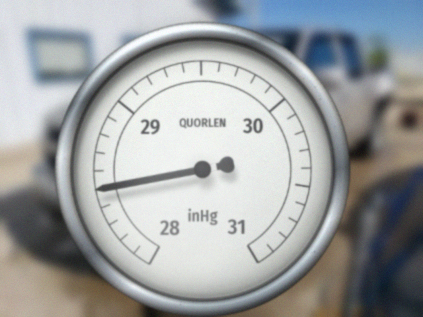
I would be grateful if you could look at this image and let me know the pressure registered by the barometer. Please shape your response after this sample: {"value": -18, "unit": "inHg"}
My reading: {"value": 28.5, "unit": "inHg"}
